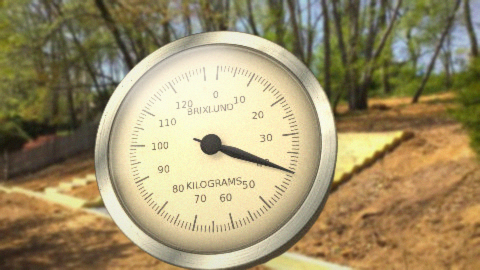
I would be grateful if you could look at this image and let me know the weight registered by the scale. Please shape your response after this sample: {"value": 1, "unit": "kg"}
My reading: {"value": 40, "unit": "kg"}
